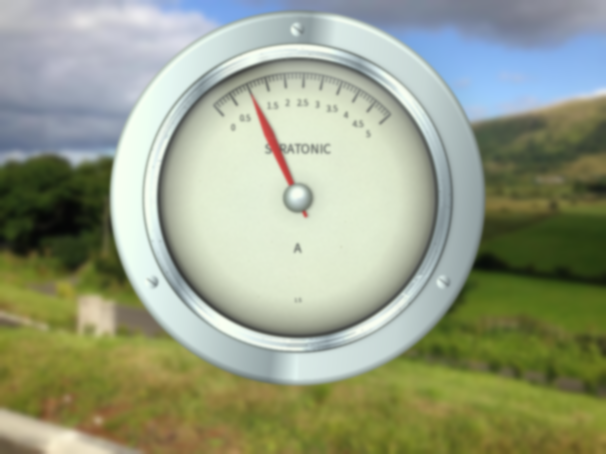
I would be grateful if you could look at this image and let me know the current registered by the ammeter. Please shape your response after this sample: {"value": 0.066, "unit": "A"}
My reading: {"value": 1, "unit": "A"}
